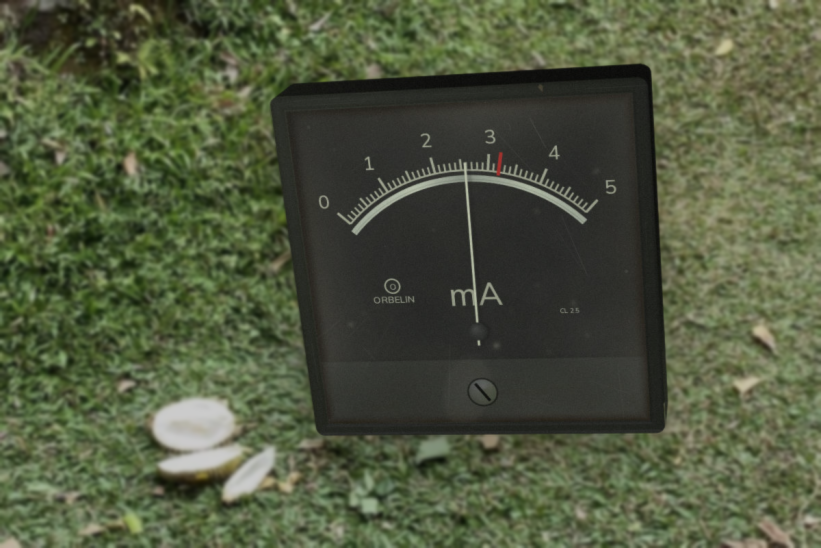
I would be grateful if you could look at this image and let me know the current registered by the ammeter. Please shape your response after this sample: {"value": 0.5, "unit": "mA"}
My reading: {"value": 2.6, "unit": "mA"}
